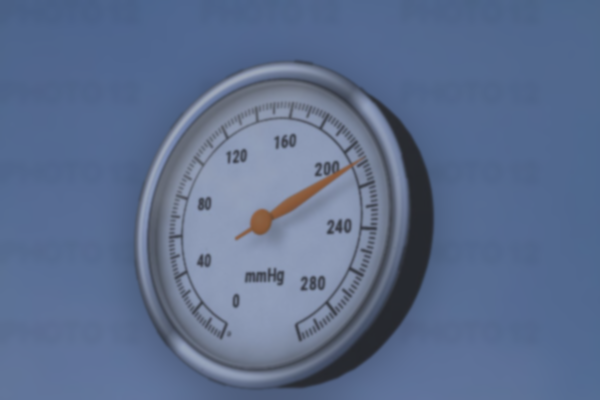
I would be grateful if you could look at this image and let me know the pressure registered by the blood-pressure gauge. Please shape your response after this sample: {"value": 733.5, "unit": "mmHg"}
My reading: {"value": 210, "unit": "mmHg"}
